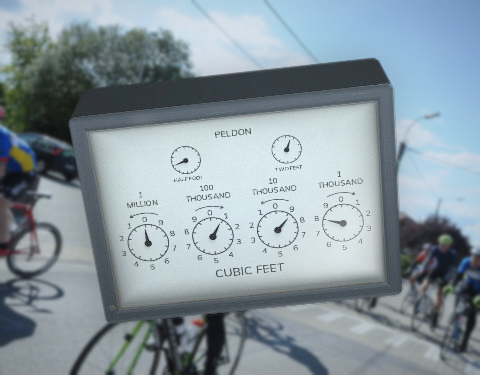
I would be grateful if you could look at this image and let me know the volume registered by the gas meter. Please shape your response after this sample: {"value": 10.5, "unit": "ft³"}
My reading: {"value": 8800, "unit": "ft³"}
